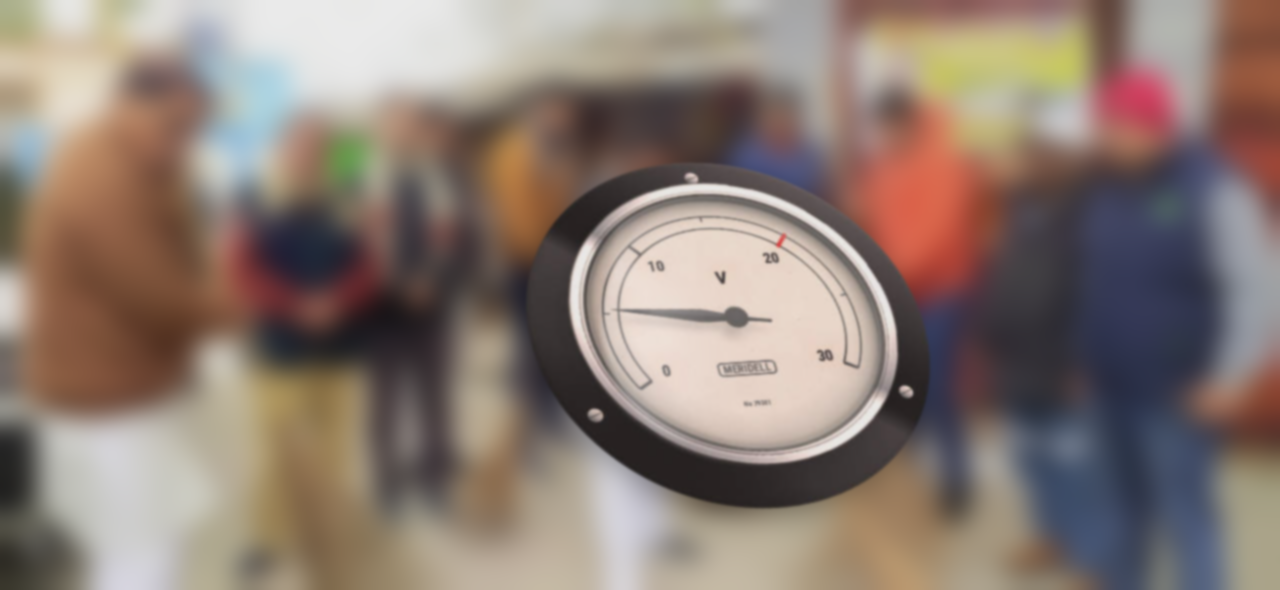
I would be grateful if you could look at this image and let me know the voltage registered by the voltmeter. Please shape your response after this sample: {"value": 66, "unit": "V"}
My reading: {"value": 5, "unit": "V"}
